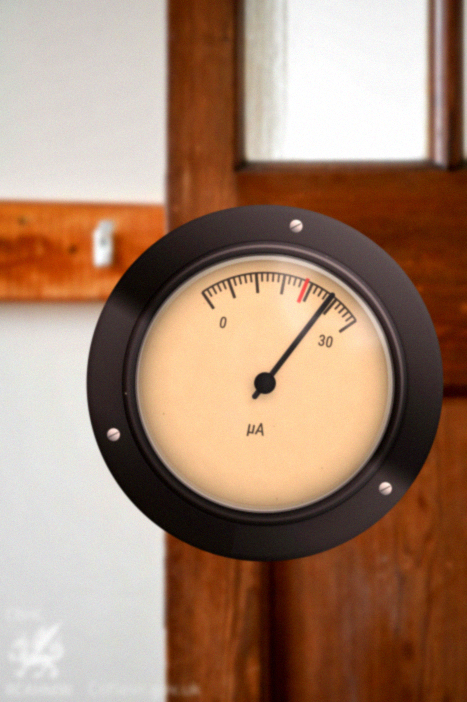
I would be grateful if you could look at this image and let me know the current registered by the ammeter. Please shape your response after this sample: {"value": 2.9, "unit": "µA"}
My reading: {"value": 24, "unit": "µA"}
